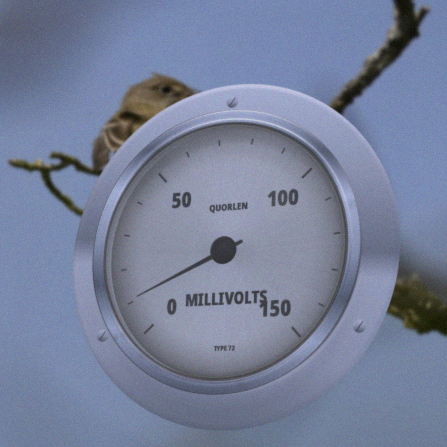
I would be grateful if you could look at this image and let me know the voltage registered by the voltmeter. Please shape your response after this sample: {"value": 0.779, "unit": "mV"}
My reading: {"value": 10, "unit": "mV"}
